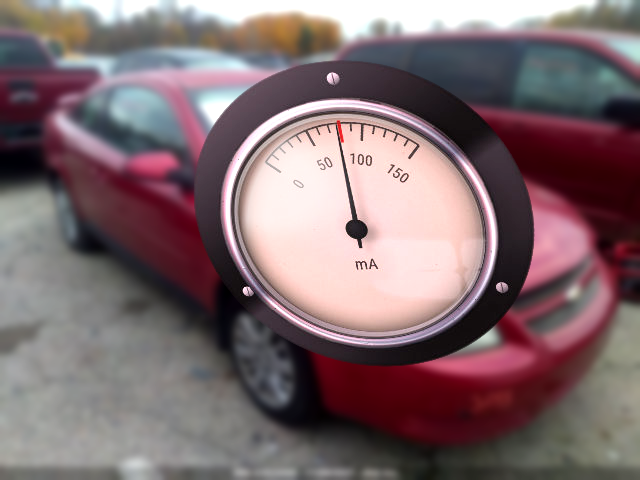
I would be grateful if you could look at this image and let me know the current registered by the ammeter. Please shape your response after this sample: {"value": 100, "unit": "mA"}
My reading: {"value": 80, "unit": "mA"}
